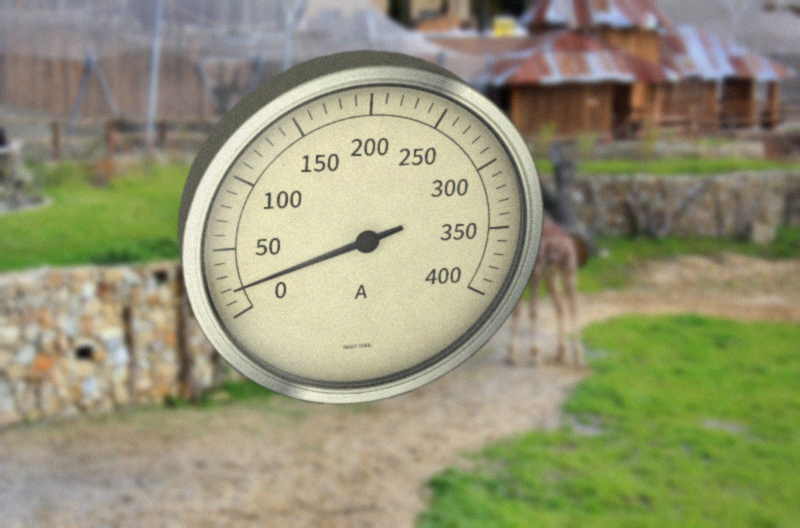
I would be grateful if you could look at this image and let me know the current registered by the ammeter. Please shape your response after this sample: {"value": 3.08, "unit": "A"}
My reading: {"value": 20, "unit": "A"}
